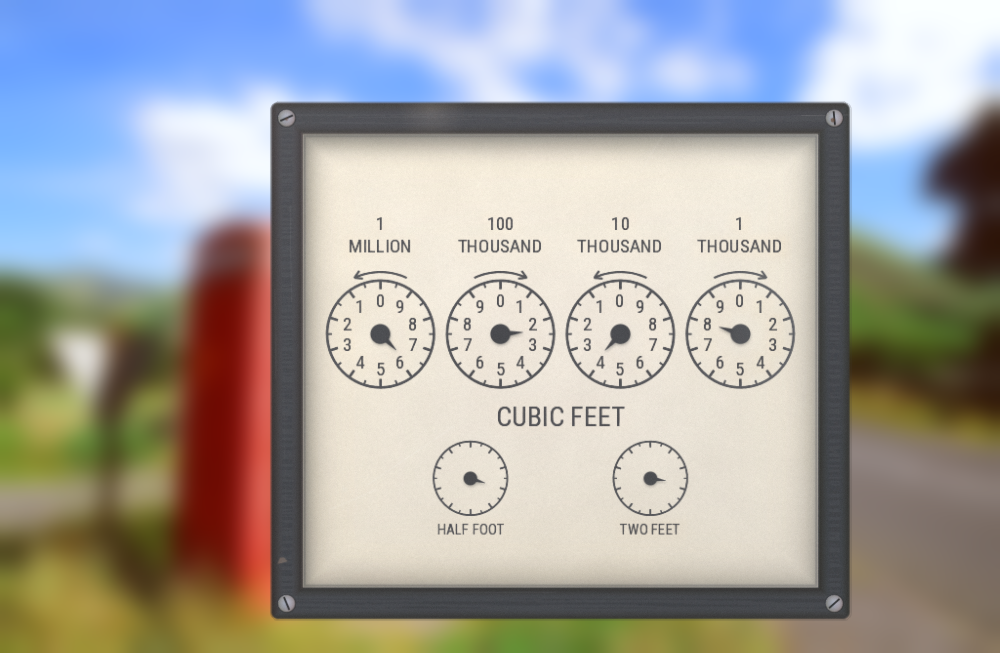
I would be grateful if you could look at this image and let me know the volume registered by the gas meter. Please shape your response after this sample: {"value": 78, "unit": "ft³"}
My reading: {"value": 623800, "unit": "ft³"}
